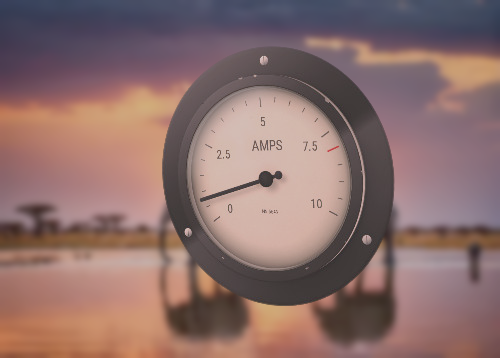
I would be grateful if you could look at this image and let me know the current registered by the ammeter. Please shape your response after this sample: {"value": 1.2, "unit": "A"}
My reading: {"value": 0.75, "unit": "A"}
